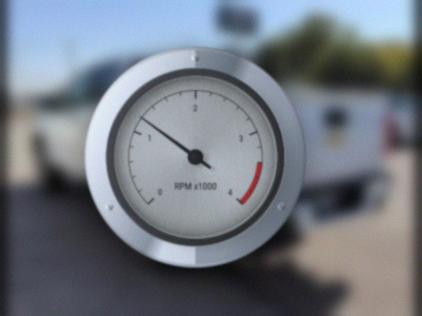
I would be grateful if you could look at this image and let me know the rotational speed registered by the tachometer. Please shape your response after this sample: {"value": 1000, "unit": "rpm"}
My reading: {"value": 1200, "unit": "rpm"}
